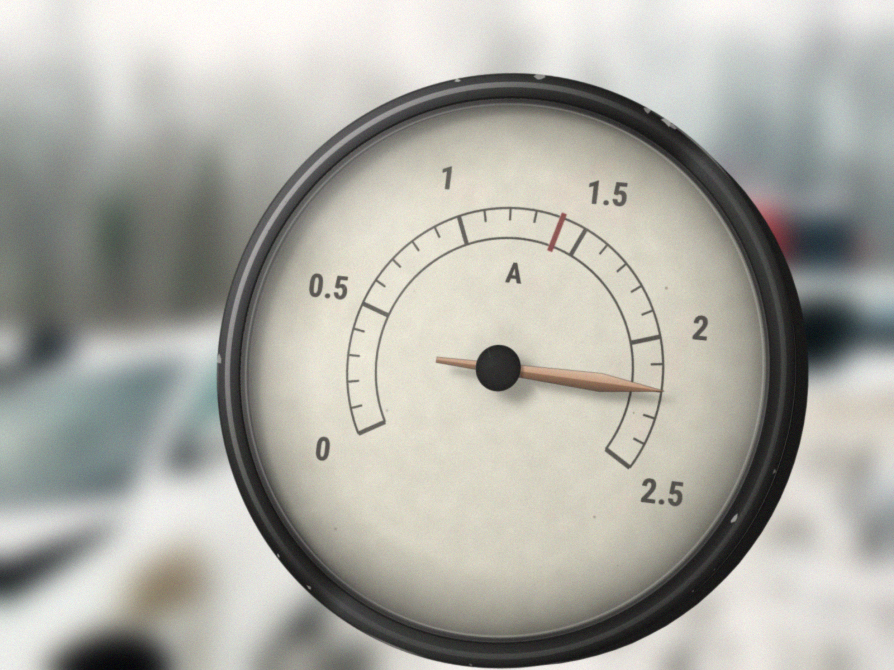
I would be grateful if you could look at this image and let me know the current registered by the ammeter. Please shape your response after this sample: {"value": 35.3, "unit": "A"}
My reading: {"value": 2.2, "unit": "A"}
